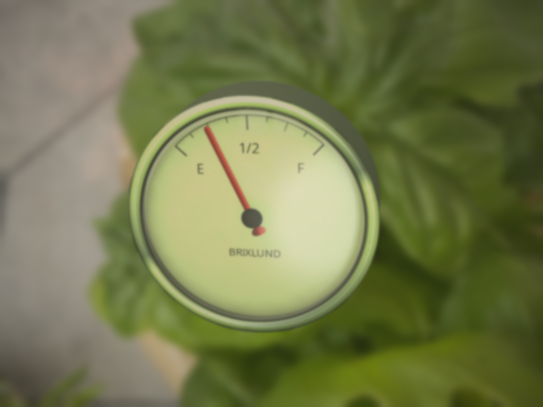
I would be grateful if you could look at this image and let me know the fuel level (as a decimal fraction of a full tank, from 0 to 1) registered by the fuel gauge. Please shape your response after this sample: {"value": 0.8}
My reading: {"value": 0.25}
